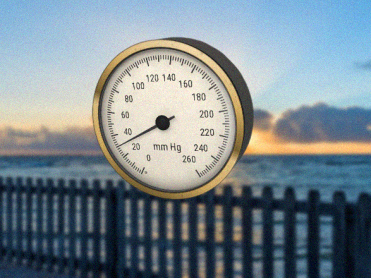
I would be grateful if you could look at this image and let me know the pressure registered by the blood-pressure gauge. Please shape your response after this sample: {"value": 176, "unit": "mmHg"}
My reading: {"value": 30, "unit": "mmHg"}
